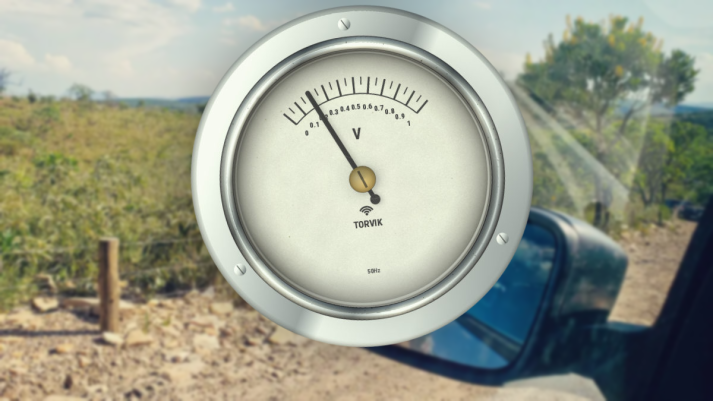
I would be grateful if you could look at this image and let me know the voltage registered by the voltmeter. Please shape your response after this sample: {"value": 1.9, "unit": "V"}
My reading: {"value": 0.2, "unit": "V"}
